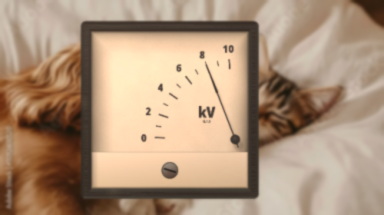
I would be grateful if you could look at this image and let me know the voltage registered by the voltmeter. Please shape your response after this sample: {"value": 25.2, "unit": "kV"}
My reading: {"value": 8, "unit": "kV"}
